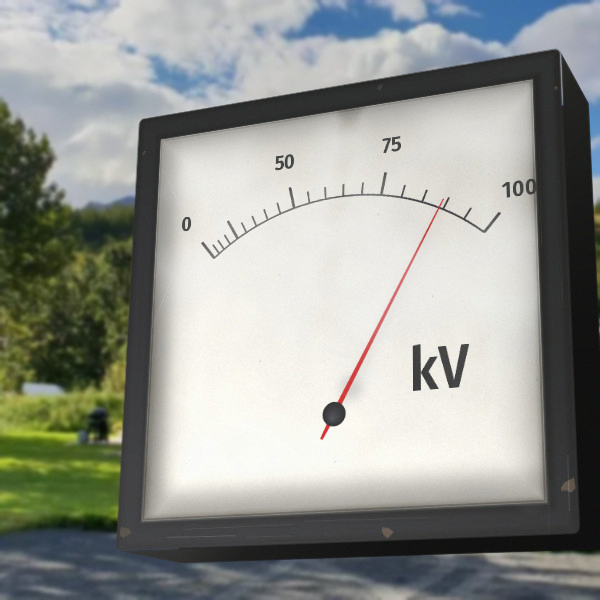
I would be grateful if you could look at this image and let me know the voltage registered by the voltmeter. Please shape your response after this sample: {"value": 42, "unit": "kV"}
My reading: {"value": 90, "unit": "kV"}
